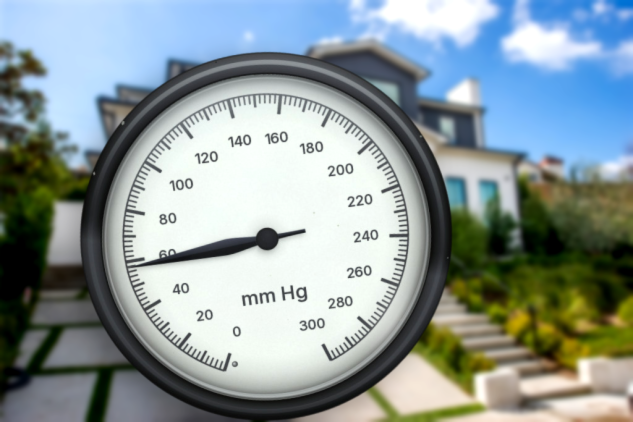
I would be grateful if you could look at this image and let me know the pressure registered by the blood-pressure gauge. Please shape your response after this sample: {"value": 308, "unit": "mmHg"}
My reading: {"value": 58, "unit": "mmHg"}
